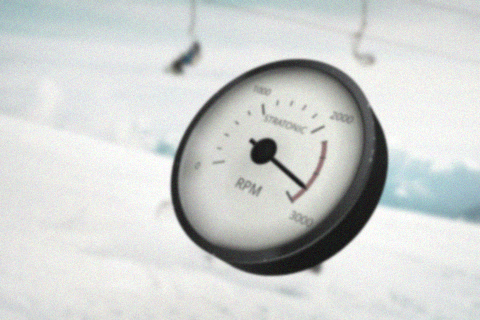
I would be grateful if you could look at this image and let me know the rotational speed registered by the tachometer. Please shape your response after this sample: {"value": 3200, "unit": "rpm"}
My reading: {"value": 2800, "unit": "rpm"}
